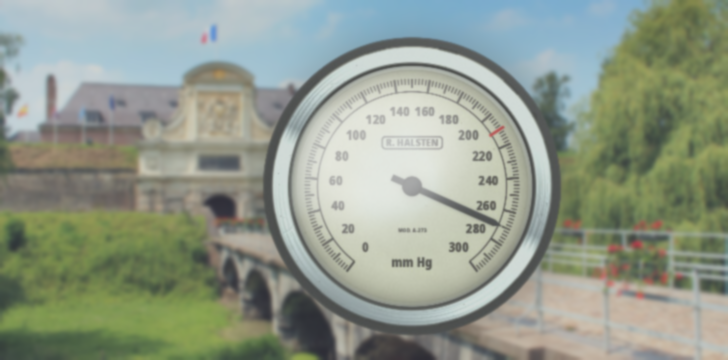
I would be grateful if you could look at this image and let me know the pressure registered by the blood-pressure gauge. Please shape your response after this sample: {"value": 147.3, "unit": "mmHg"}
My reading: {"value": 270, "unit": "mmHg"}
